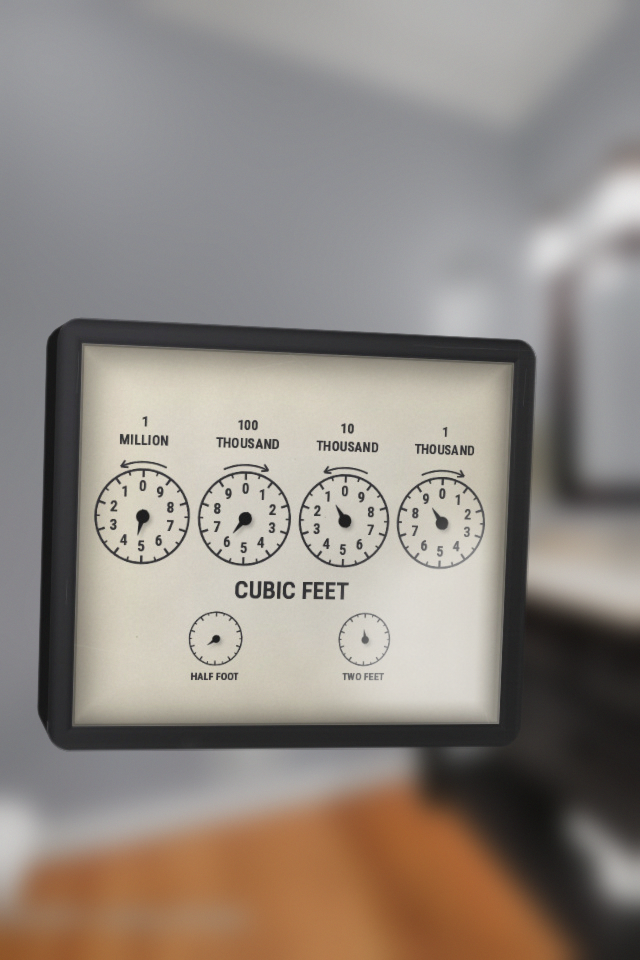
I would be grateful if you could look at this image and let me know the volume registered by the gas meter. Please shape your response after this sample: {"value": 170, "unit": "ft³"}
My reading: {"value": 460900, "unit": "ft³"}
